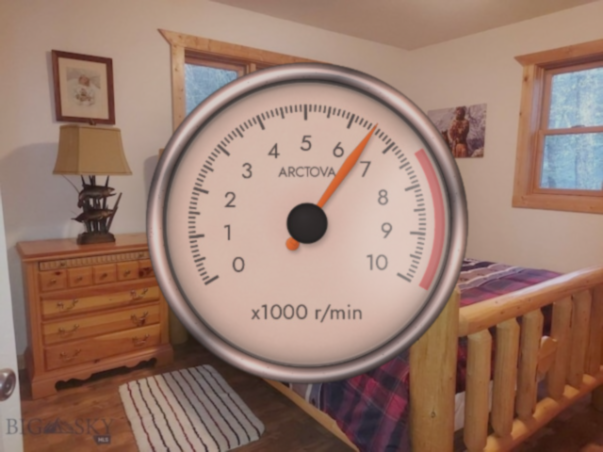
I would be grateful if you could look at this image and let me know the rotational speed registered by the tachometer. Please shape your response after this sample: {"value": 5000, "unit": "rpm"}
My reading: {"value": 6500, "unit": "rpm"}
